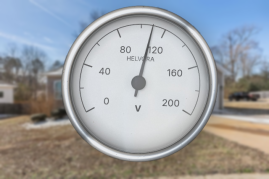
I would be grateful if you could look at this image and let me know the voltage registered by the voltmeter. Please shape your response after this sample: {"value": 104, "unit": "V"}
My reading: {"value": 110, "unit": "V"}
